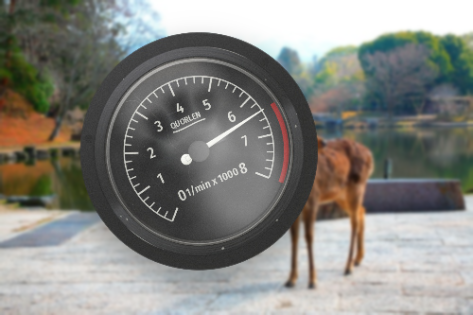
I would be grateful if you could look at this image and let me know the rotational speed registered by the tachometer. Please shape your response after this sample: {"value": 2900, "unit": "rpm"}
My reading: {"value": 6400, "unit": "rpm"}
